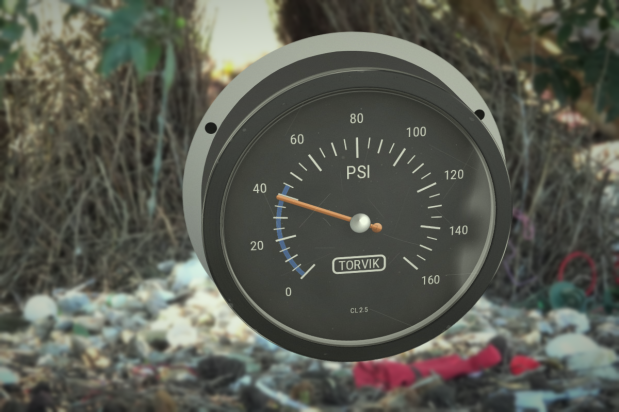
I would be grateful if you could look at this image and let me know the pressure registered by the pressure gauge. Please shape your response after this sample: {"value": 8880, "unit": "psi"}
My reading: {"value": 40, "unit": "psi"}
